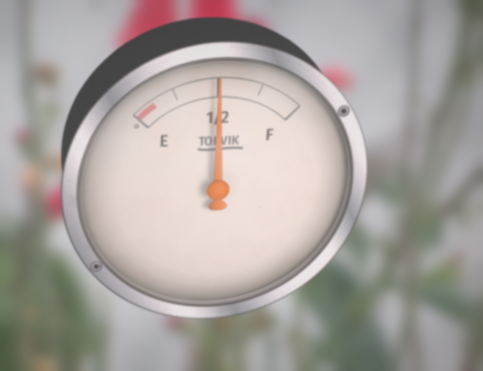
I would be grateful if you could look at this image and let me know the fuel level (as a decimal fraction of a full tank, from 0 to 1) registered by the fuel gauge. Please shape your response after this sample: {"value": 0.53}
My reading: {"value": 0.5}
